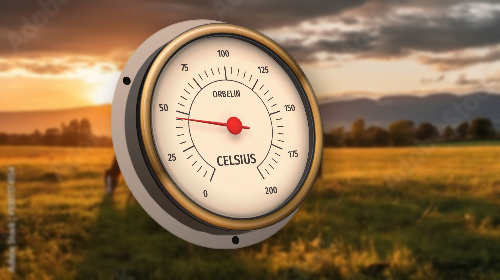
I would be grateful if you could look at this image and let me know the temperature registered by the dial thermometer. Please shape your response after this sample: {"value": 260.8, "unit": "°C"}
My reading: {"value": 45, "unit": "°C"}
